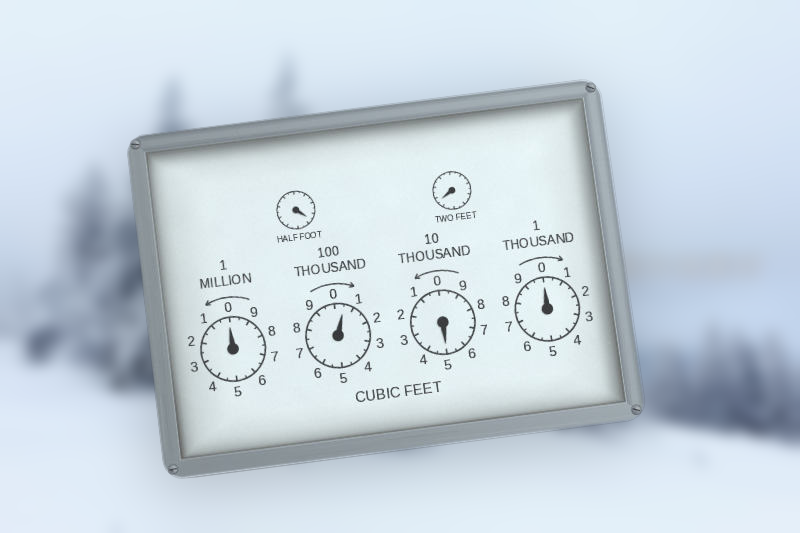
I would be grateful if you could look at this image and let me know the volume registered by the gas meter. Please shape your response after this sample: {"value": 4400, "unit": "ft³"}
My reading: {"value": 5000, "unit": "ft³"}
